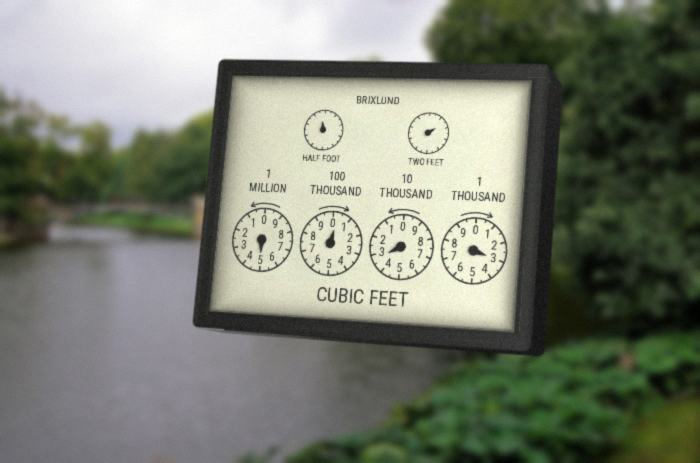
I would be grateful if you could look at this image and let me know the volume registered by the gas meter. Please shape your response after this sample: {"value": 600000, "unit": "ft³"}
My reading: {"value": 503300, "unit": "ft³"}
